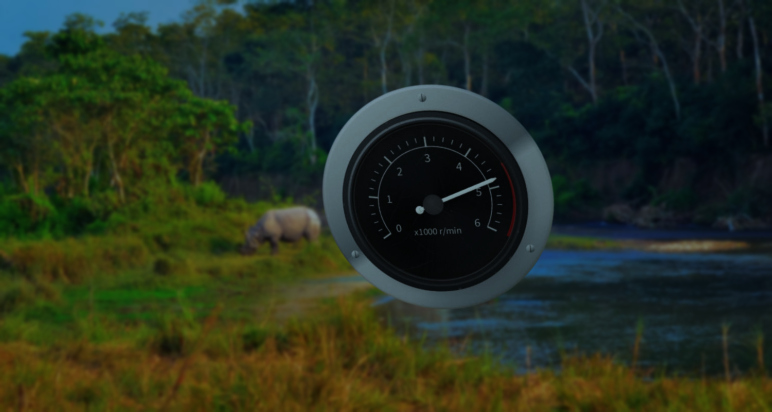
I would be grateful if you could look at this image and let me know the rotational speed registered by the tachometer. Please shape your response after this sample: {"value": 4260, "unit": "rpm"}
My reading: {"value": 4800, "unit": "rpm"}
